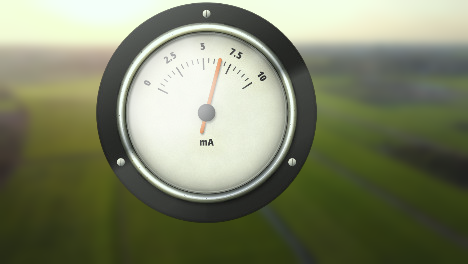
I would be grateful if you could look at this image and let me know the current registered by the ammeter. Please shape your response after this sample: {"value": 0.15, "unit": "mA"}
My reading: {"value": 6.5, "unit": "mA"}
